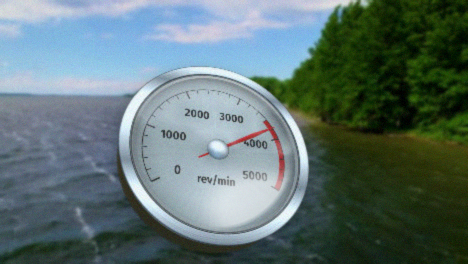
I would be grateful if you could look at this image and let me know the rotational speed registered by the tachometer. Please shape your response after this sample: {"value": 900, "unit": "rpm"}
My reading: {"value": 3800, "unit": "rpm"}
